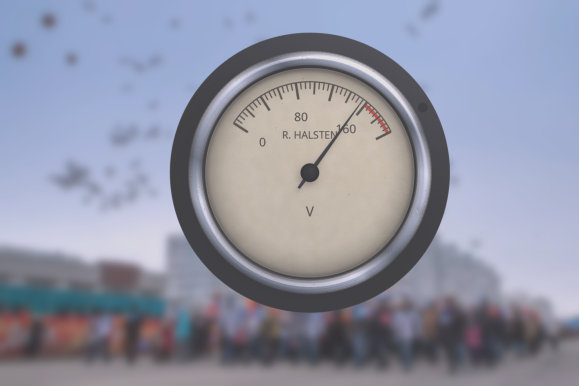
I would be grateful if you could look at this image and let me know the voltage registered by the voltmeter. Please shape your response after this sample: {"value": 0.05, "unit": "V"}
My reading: {"value": 155, "unit": "V"}
